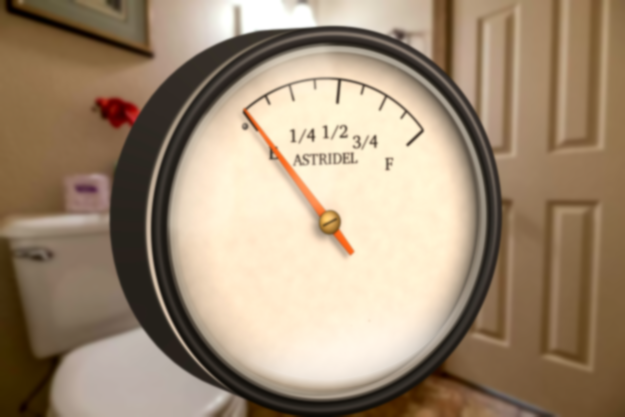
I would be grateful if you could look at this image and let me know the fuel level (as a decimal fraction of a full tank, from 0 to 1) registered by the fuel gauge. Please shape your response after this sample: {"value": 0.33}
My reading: {"value": 0}
